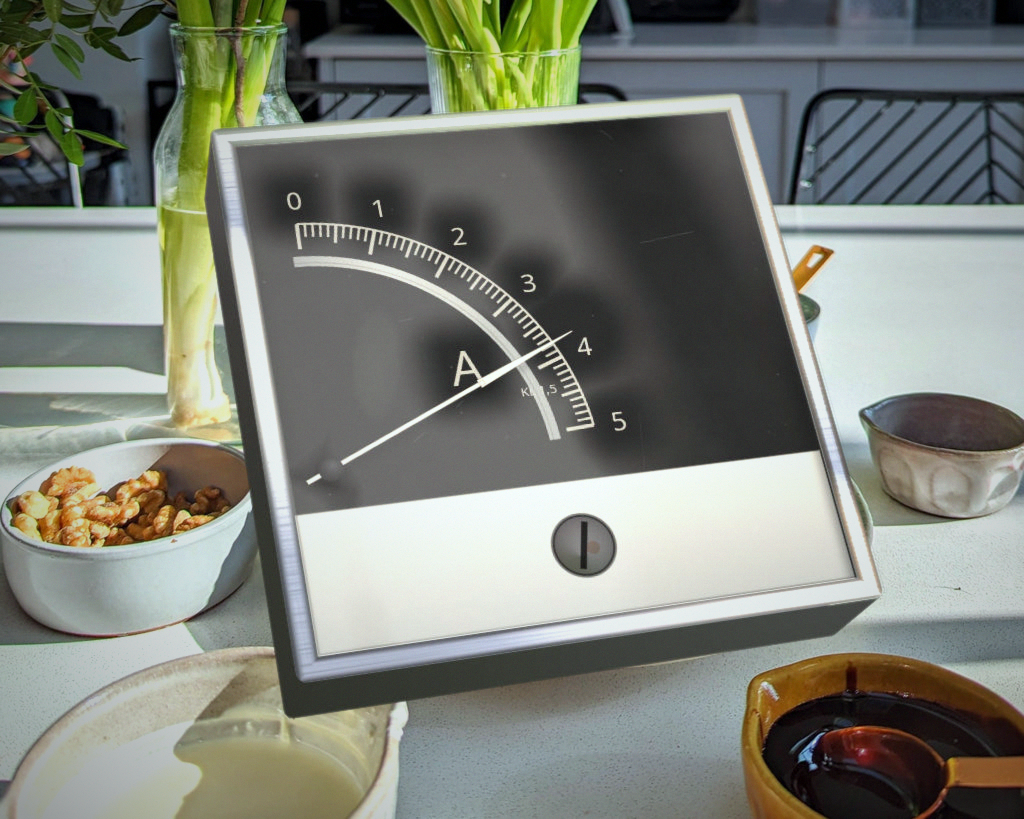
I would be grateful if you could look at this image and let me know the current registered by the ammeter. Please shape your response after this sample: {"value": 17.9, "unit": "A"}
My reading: {"value": 3.8, "unit": "A"}
